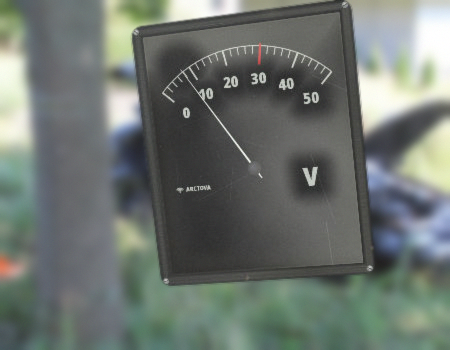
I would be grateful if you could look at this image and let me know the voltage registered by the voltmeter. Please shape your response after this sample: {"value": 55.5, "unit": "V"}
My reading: {"value": 8, "unit": "V"}
